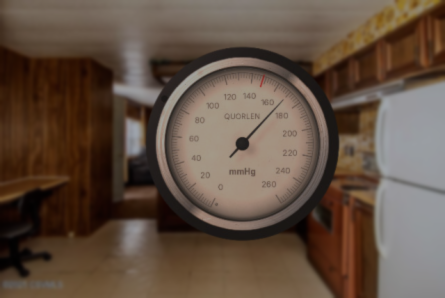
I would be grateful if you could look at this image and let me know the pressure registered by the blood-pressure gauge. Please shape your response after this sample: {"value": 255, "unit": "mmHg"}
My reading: {"value": 170, "unit": "mmHg"}
